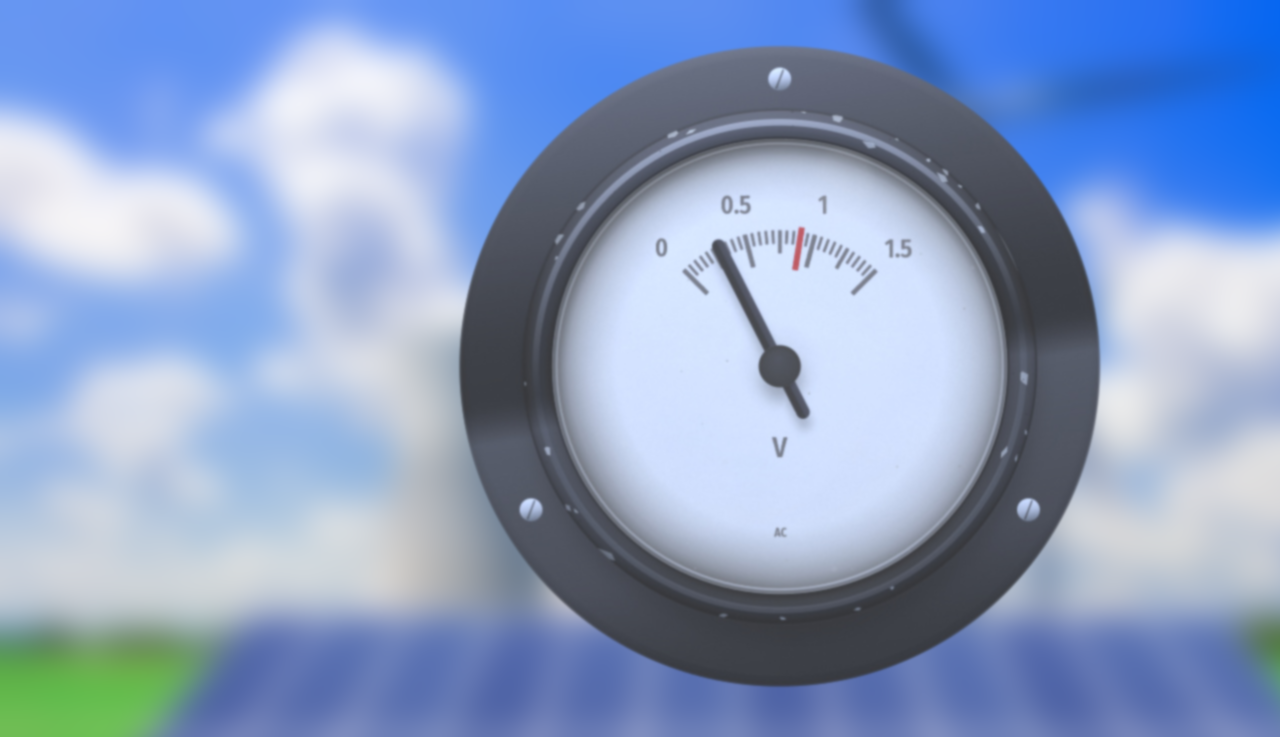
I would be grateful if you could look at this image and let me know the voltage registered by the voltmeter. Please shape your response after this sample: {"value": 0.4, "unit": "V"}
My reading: {"value": 0.3, "unit": "V"}
